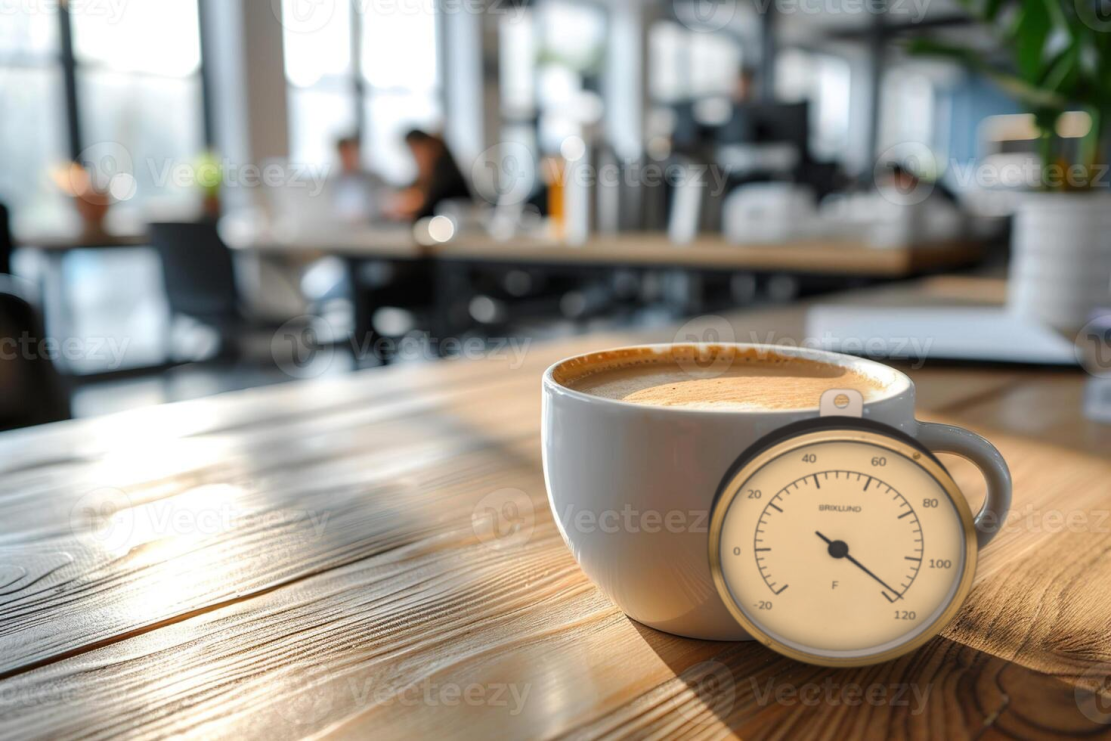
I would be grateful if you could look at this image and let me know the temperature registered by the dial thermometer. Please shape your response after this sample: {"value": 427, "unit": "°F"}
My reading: {"value": 116, "unit": "°F"}
